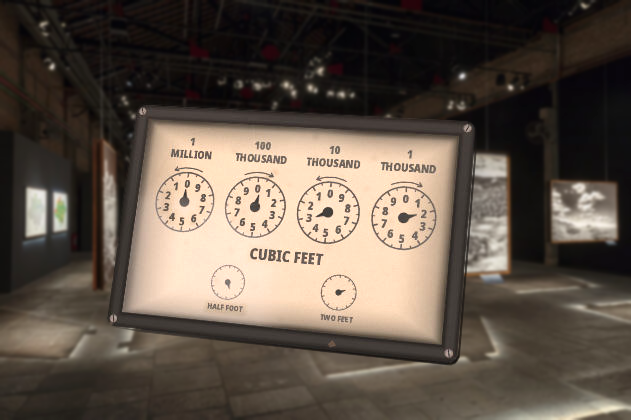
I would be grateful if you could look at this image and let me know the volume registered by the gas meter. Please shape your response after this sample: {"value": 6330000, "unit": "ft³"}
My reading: {"value": 3200, "unit": "ft³"}
